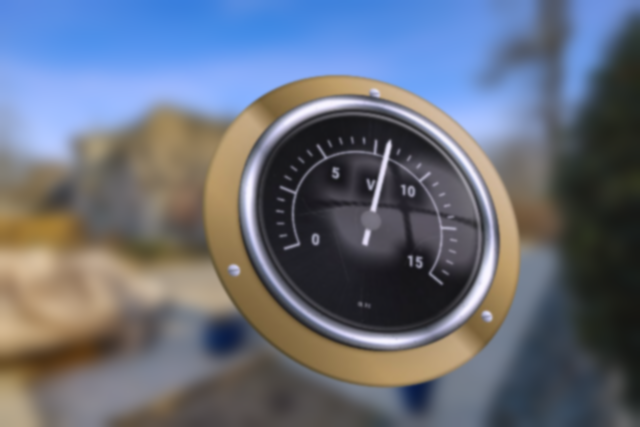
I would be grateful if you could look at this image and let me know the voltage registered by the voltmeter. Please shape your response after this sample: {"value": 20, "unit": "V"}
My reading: {"value": 8, "unit": "V"}
